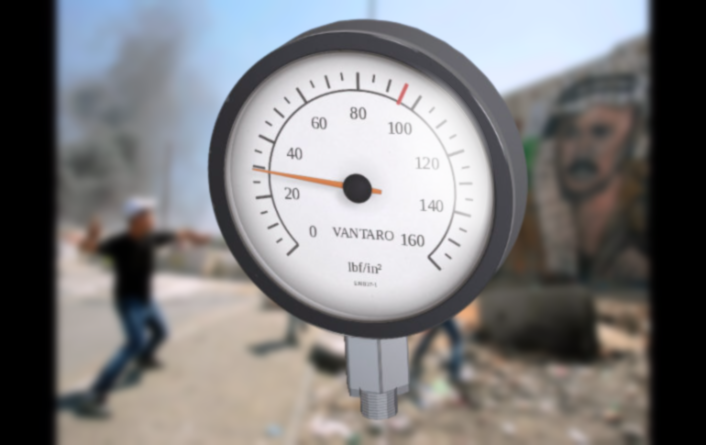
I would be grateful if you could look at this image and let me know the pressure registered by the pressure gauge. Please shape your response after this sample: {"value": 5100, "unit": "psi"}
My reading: {"value": 30, "unit": "psi"}
